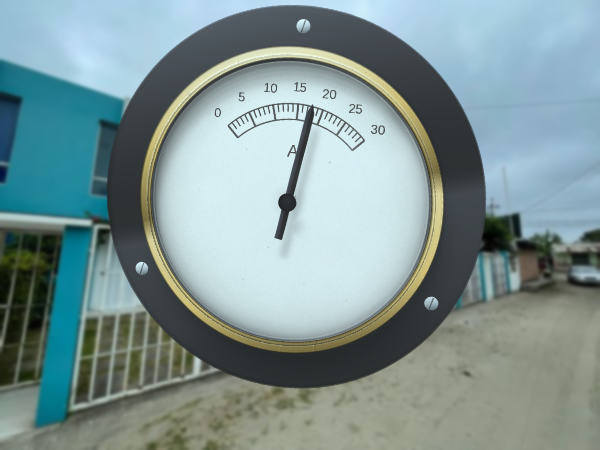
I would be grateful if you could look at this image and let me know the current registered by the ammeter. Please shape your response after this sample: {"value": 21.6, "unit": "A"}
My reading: {"value": 18, "unit": "A"}
